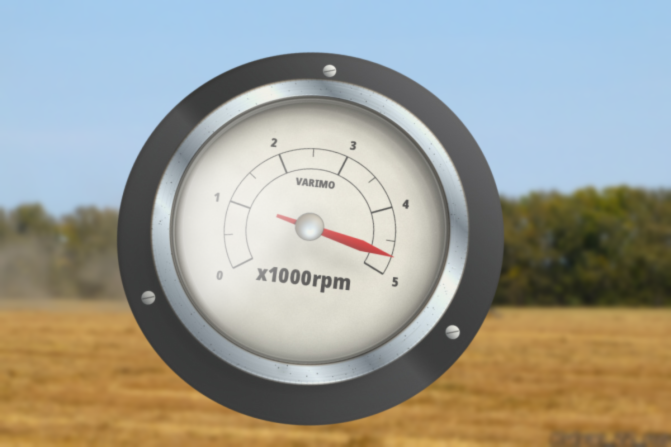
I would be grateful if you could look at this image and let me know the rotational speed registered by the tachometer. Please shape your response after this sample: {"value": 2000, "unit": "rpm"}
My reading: {"value": 4750, "unit": "rpm"}
